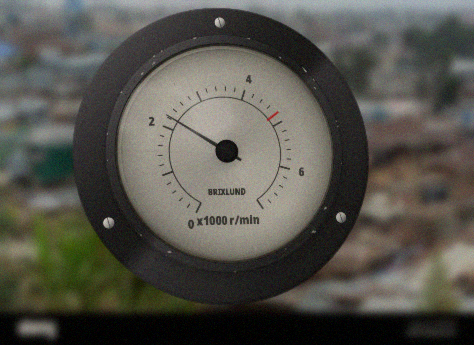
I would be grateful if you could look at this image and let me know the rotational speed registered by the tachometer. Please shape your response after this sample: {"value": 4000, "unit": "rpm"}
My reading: {"value": 2200, "unit": "rpm"}
